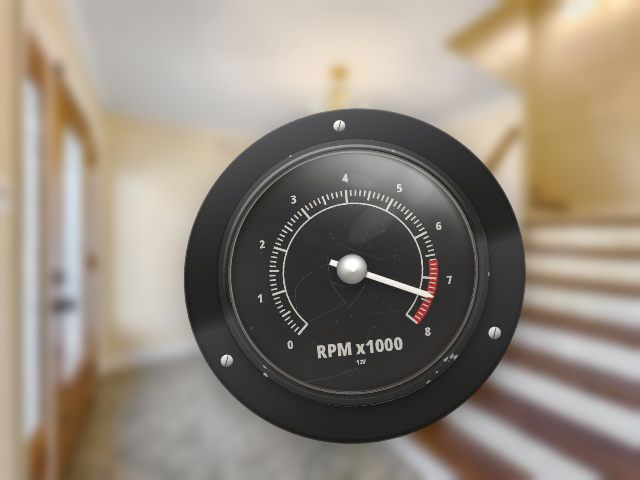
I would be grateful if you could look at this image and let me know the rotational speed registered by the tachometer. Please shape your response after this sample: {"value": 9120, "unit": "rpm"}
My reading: {"value": 7400, "unit": "rpm"}
